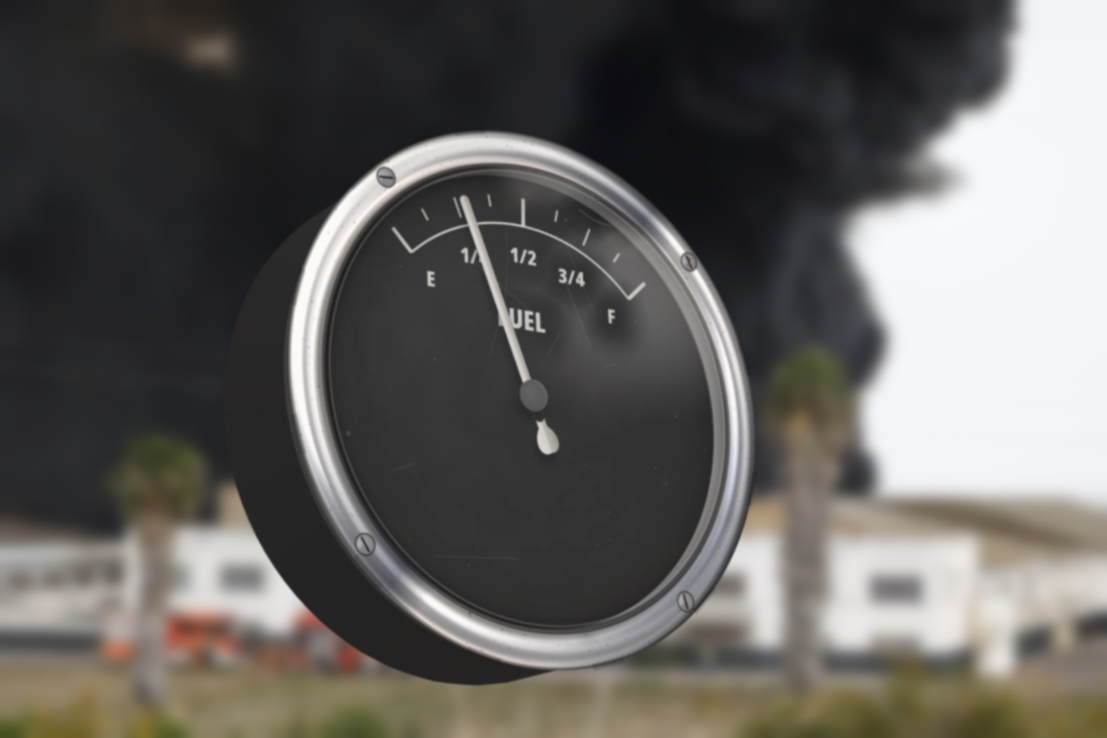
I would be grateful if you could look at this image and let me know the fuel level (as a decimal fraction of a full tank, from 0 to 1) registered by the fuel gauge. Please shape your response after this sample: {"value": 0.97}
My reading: {"value": 0.25}
